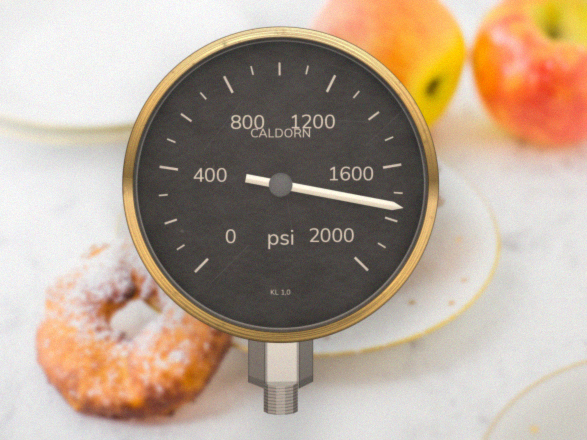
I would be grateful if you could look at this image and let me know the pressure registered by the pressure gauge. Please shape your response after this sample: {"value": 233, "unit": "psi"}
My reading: {"value": 1750, "unit": "psi"}
